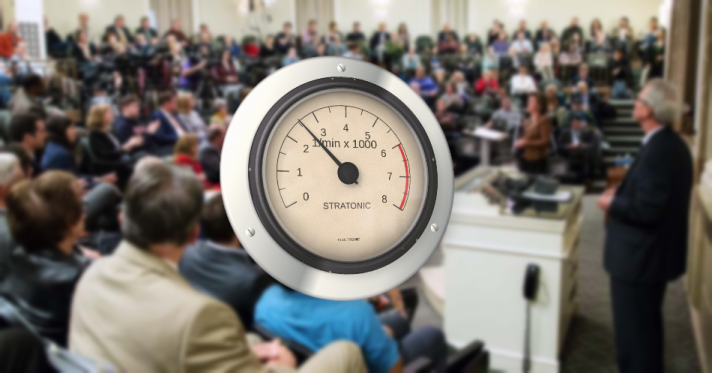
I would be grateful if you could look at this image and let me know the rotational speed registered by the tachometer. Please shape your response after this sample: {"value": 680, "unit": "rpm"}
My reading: {"value": 2500, "unit": "rpm"}
